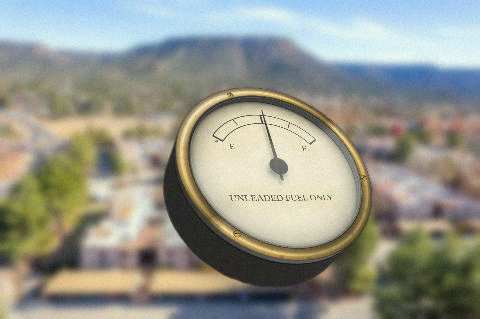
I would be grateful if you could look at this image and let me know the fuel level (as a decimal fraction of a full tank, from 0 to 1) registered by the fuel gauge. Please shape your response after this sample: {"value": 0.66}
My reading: {"value": 0.5}
